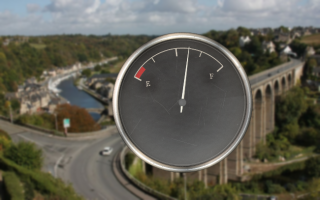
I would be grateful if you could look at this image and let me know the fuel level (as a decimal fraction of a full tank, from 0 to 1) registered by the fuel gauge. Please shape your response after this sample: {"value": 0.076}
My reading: {"value": 0.625}
